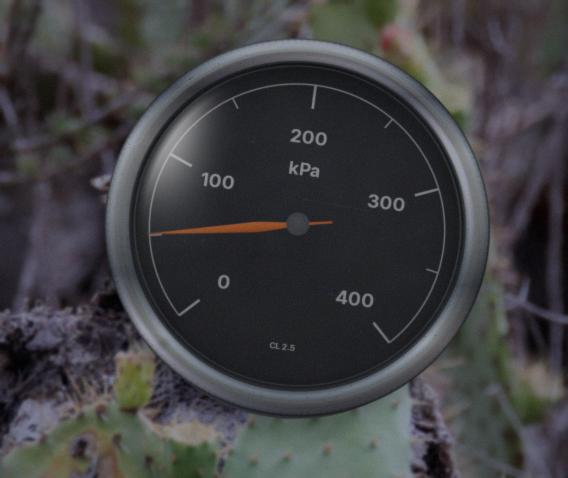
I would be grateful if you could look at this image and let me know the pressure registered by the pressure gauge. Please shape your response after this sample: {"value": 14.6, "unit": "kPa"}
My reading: {"value": 50, "unit": "kPa"}
